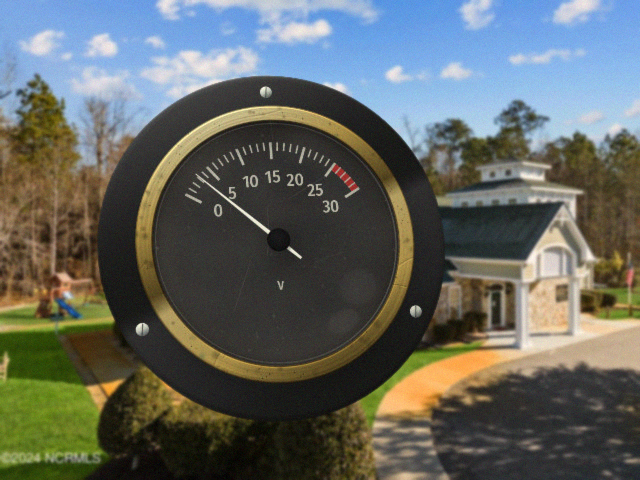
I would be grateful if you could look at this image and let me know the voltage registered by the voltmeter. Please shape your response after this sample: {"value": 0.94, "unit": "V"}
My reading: {"value": 3, "unit": "V"}
